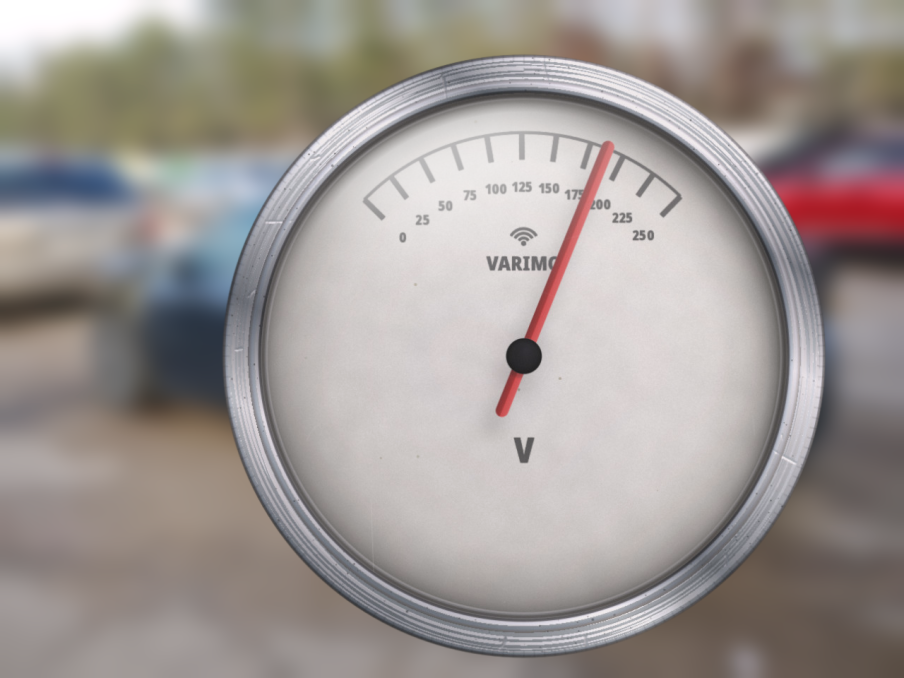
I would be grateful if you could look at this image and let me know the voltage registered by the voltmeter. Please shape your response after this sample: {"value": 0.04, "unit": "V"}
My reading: {"value": 187.5, "unit": "V"}
